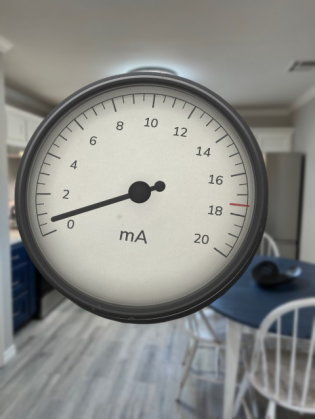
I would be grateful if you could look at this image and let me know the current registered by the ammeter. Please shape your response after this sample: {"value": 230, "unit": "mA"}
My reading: {"value": 0.5, "unit": "mA"}
